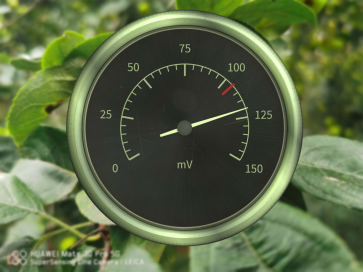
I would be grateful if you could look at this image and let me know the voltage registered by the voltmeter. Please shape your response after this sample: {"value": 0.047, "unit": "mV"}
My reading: {"value": 120, "unit": "mV"}
